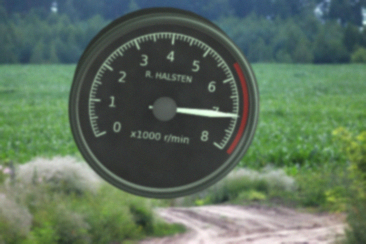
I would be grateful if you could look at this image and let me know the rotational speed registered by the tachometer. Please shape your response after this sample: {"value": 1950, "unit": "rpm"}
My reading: {"value": 7000, "unit": "rpm"}
